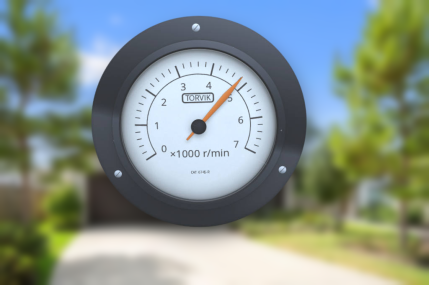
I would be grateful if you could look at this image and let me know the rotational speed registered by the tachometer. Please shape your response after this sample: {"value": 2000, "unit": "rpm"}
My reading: {"value": 4800, "unit": "rpm"}
